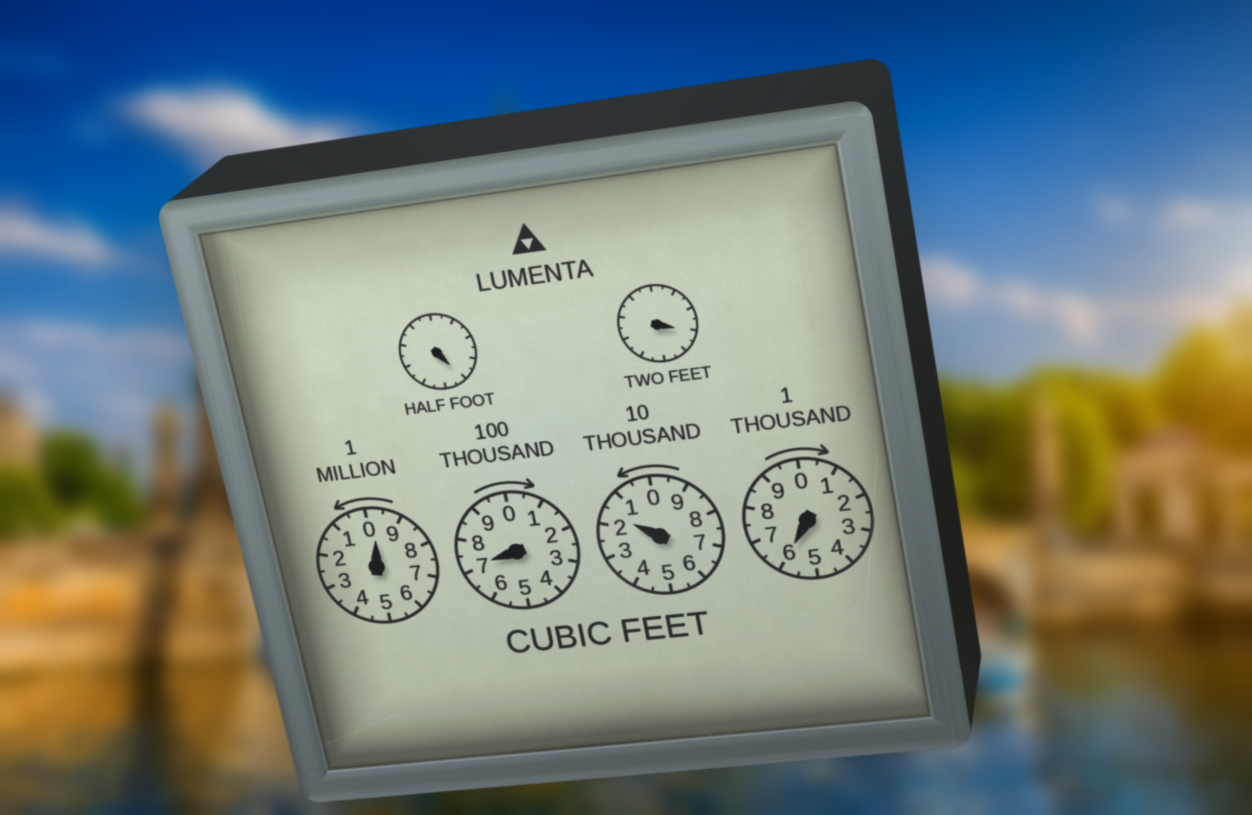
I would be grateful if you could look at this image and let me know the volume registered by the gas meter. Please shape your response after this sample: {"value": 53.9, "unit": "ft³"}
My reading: {"value": 971600, "unit": "ft³"}
